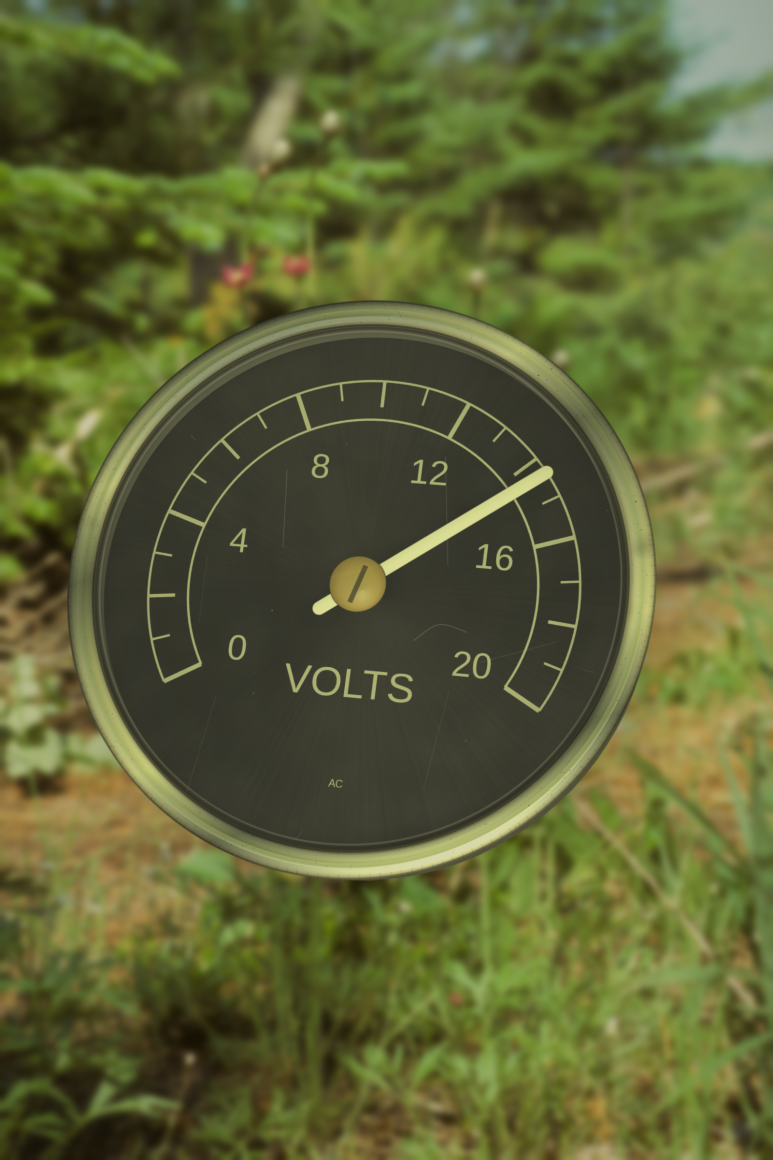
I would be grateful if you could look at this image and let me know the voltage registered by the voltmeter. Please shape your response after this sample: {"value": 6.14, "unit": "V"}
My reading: {"value": 14.5, "unit": "V"}
